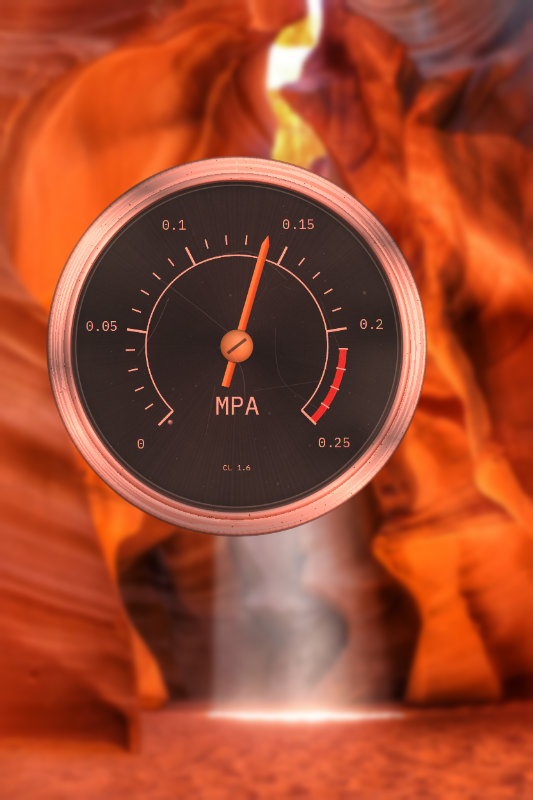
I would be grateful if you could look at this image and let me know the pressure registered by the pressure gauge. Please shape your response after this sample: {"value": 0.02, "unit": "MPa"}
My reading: {"value": 0.14, "unit": "MPa"}
